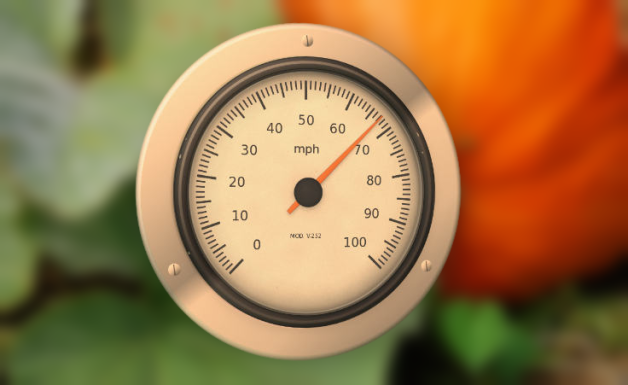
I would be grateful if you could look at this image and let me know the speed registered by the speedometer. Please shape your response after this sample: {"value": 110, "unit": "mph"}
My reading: {"value": 67, "unit": "mph"}
